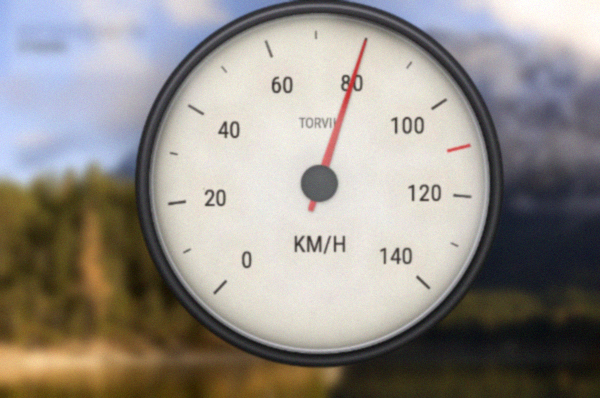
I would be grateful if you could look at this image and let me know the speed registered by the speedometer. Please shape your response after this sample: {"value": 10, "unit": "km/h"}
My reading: {"value": 80, "unit": "km/h"}
